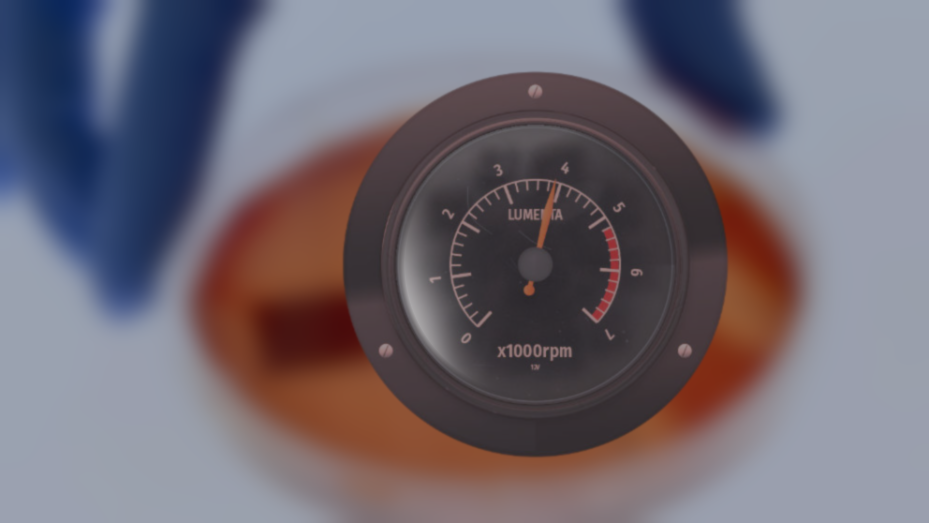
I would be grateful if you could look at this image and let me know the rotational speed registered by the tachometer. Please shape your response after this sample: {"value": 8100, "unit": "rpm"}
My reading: {"value": 3900, "unit": "rpm"}
